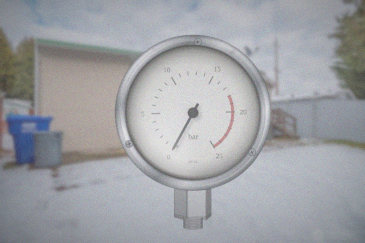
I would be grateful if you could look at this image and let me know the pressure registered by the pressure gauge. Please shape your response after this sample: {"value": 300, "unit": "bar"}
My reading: {"value": 0, "unit": "bar"}
